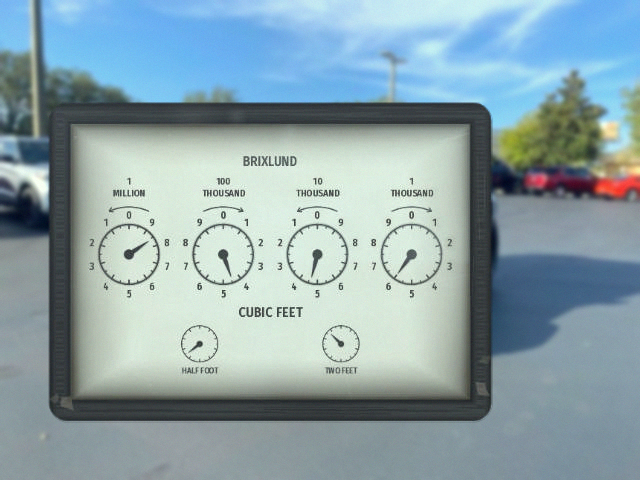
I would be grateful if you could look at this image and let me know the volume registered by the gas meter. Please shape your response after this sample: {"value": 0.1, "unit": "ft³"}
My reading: {"value": 844600, "unit": "ft³"}
